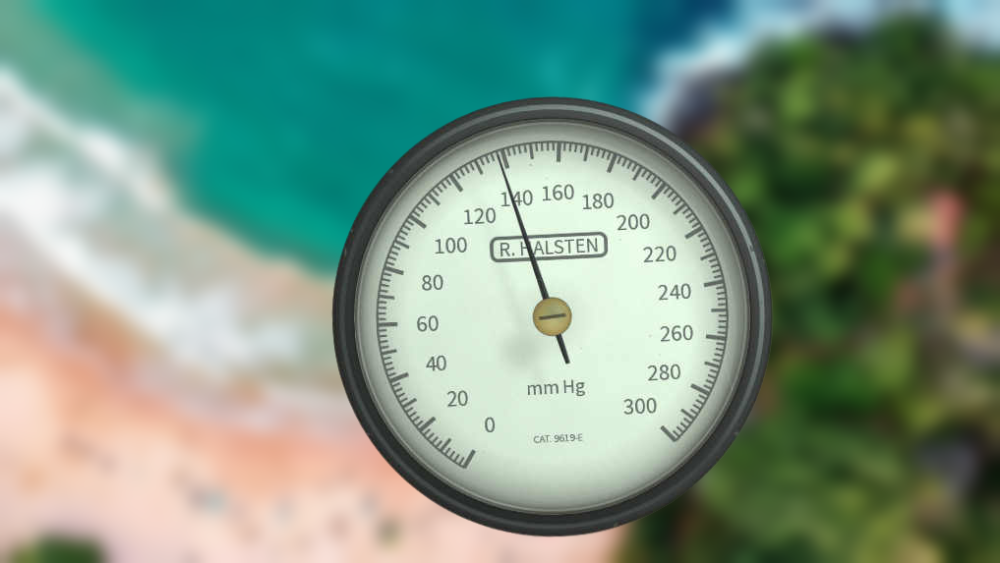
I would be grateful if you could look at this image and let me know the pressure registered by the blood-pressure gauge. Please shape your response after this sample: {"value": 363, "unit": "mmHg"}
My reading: {"value": 138, "unit": "mmHg"}
